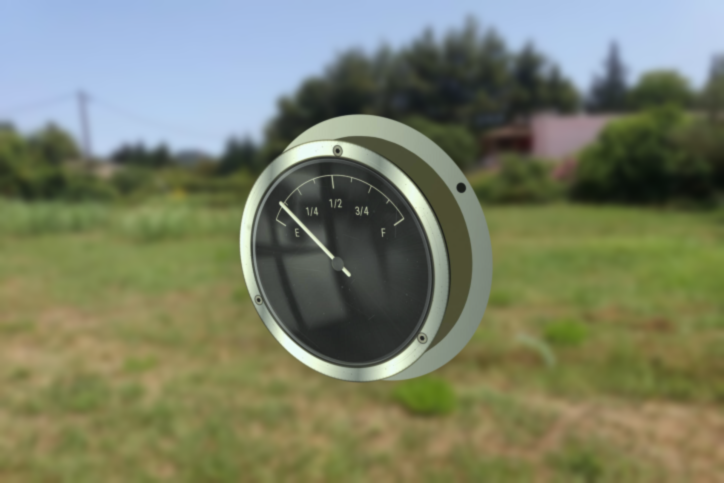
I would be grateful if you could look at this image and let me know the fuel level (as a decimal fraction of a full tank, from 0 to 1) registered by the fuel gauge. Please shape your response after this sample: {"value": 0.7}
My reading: {"value": 0.125}
